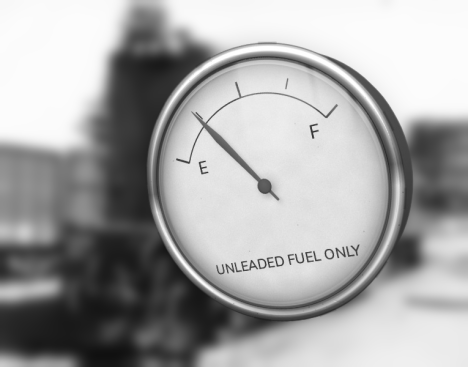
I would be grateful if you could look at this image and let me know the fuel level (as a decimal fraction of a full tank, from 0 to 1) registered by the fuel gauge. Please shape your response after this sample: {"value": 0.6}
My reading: {"value": 0.25}
